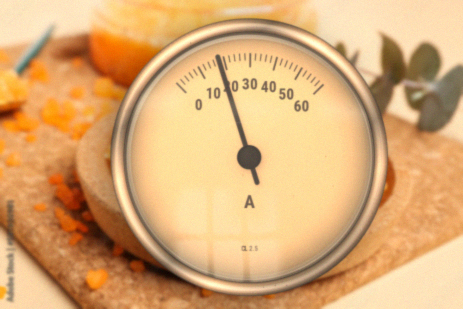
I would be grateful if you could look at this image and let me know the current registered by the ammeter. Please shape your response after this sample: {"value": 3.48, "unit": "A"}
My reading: {"value": 18, "unit": "A"}
